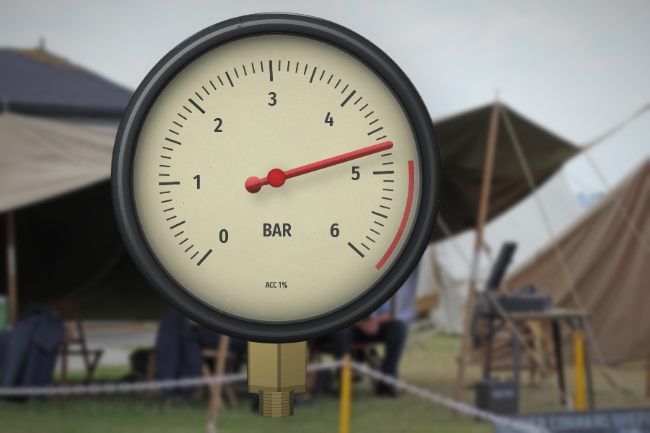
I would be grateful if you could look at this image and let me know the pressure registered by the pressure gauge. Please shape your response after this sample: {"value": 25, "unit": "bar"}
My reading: {"value": 4.7, "unit": "bar"}
